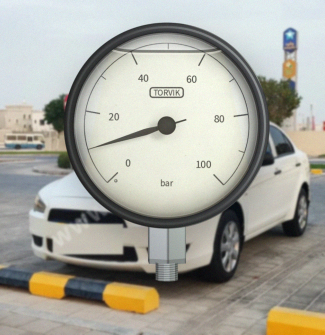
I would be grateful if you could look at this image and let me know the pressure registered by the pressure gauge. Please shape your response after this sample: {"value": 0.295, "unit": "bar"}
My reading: {"value": 10, "unit": "bar"}
